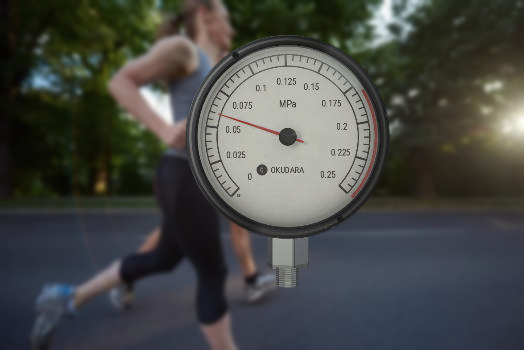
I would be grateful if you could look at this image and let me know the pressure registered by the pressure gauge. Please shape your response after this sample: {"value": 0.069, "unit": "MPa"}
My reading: {"value": 0.06, "unit": "MPa"}
